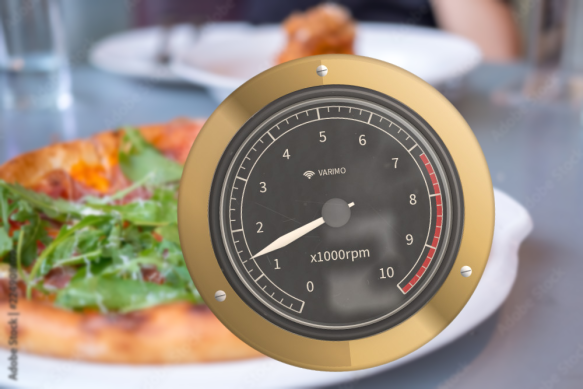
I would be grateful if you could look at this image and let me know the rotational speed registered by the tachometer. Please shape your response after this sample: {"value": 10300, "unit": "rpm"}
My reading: {"value": 1400, "unit": "rpm"}
